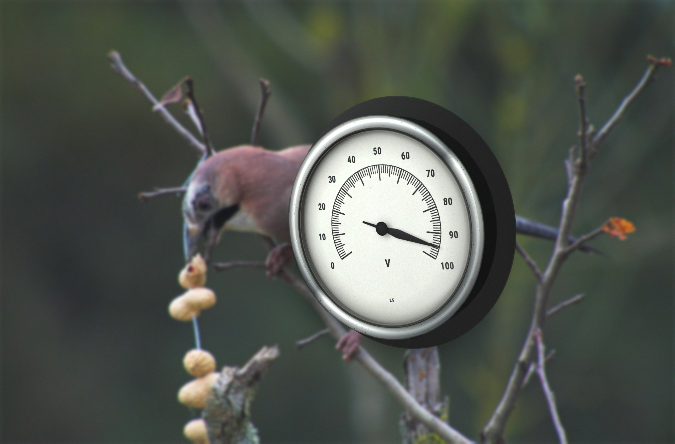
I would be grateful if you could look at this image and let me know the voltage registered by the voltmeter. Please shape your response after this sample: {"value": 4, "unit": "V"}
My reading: {"value": 95, "unit": "V"}
